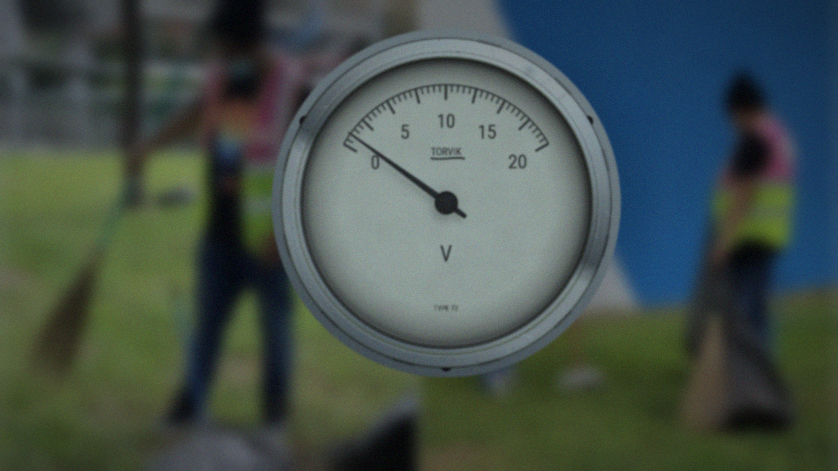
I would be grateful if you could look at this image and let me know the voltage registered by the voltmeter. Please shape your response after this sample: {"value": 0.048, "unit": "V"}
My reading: {"value": 1, "unit": "V"}
